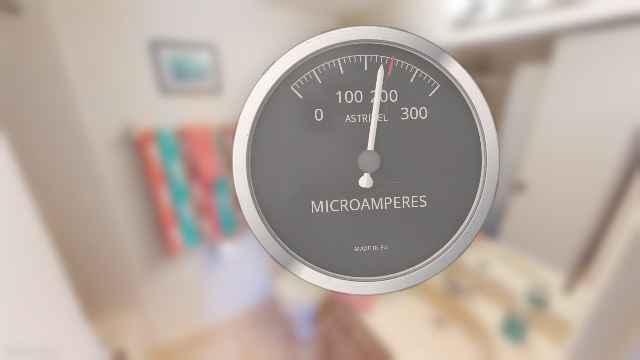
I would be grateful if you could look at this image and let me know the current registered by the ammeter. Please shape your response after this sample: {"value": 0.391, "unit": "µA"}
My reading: {"value": 180, "unit": "µA"}
